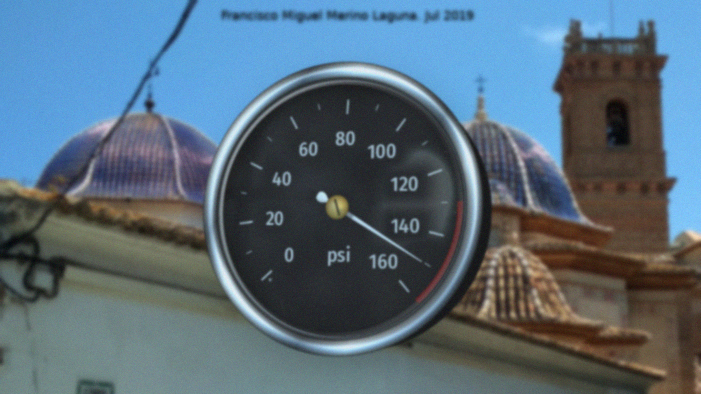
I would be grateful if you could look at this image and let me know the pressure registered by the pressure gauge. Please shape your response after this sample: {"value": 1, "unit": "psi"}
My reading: {"value": 150, "unit": "psi"}
